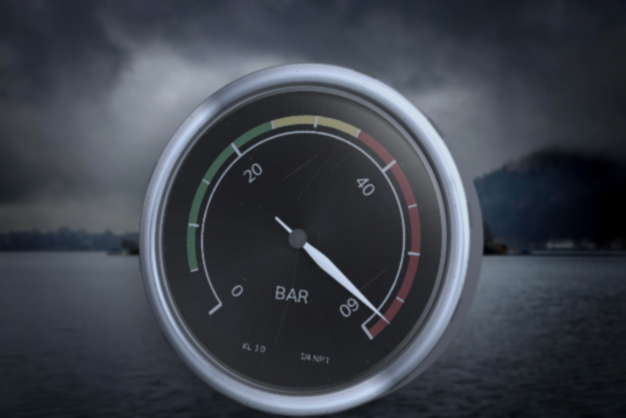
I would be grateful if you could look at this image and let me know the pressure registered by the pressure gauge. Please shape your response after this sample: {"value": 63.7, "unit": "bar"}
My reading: {"value": 57.5, "unit": "bar"}
